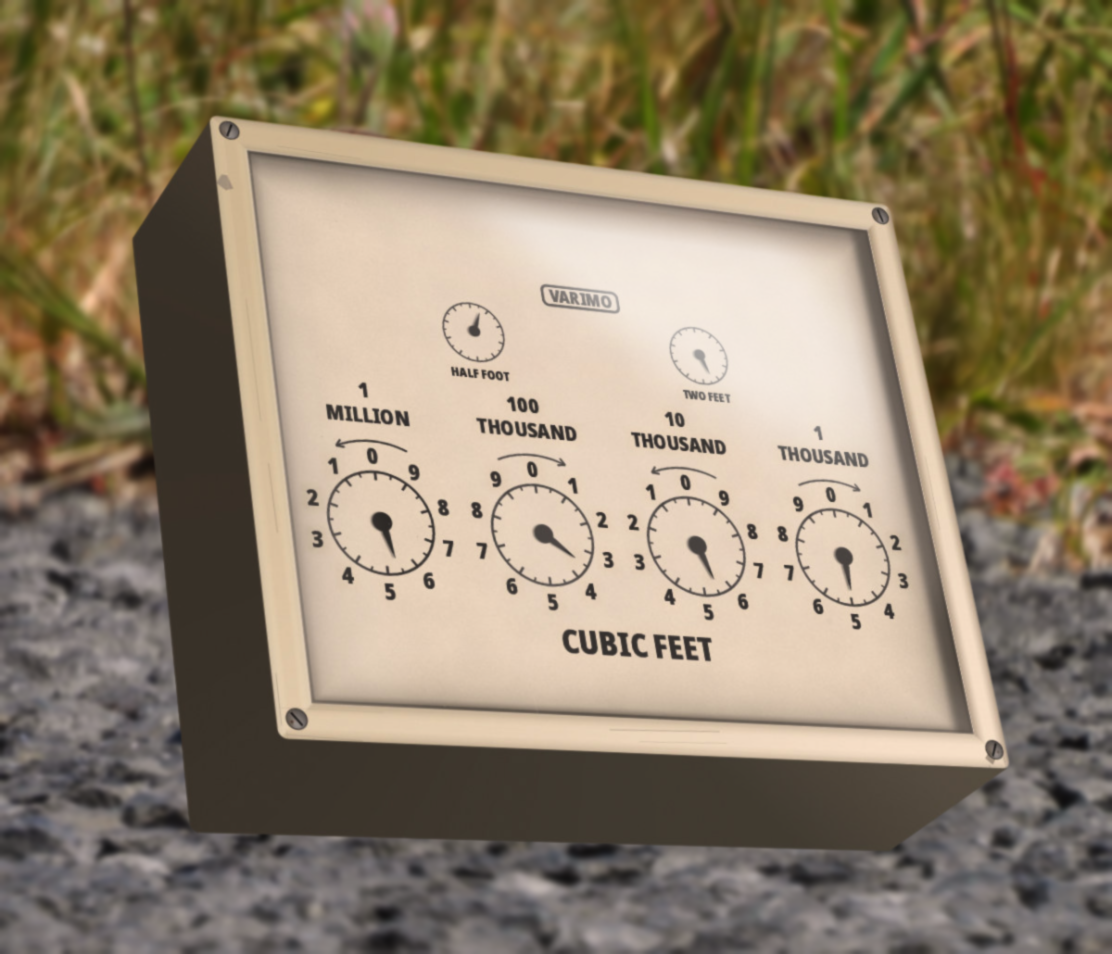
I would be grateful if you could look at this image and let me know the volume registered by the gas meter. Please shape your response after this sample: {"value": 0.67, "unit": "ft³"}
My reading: {"value": 535500, "unit": "ft³"}
